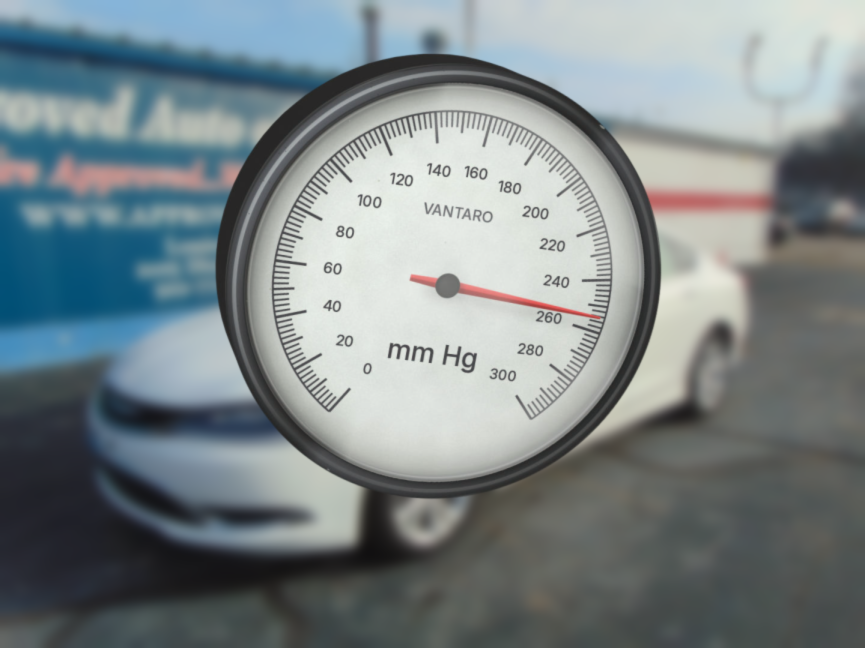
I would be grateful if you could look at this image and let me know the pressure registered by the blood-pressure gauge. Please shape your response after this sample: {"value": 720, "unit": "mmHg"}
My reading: {"value": 254, "unit": "mmHg"}
